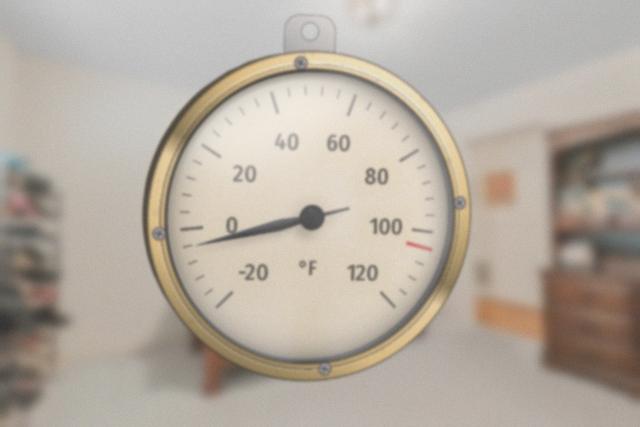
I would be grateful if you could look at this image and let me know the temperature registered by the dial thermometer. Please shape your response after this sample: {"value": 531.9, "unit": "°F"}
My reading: {"value": -4, "unit": "°F"}
